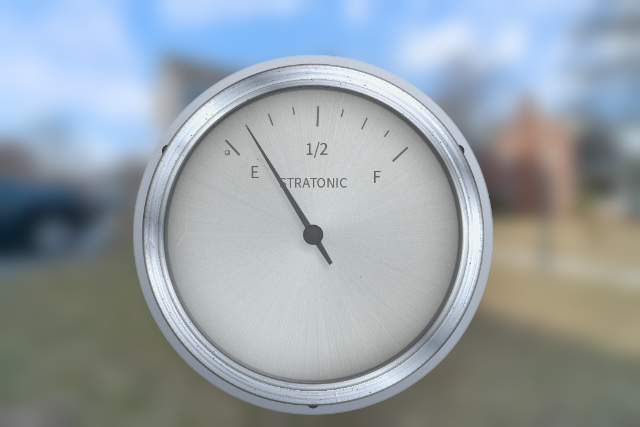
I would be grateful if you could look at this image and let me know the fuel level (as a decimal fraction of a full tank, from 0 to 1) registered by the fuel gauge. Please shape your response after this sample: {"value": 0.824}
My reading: {"value": 0.125}
